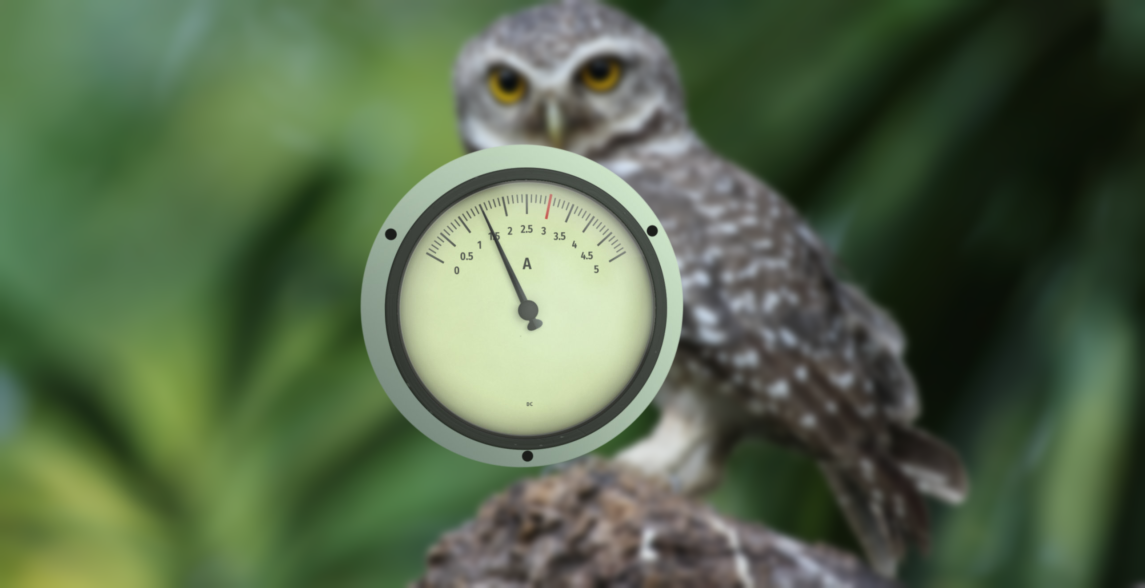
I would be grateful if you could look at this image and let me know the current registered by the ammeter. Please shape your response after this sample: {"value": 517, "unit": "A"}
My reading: {"value": 1.5, "unit": "A"}
